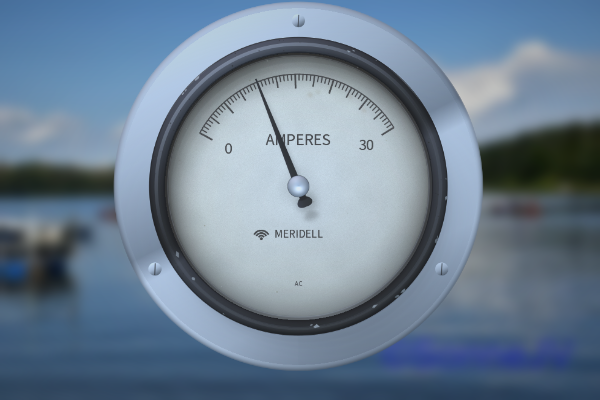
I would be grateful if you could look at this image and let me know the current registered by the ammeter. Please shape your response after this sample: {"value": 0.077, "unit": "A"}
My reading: {"value": 10, "unit": "A"}
